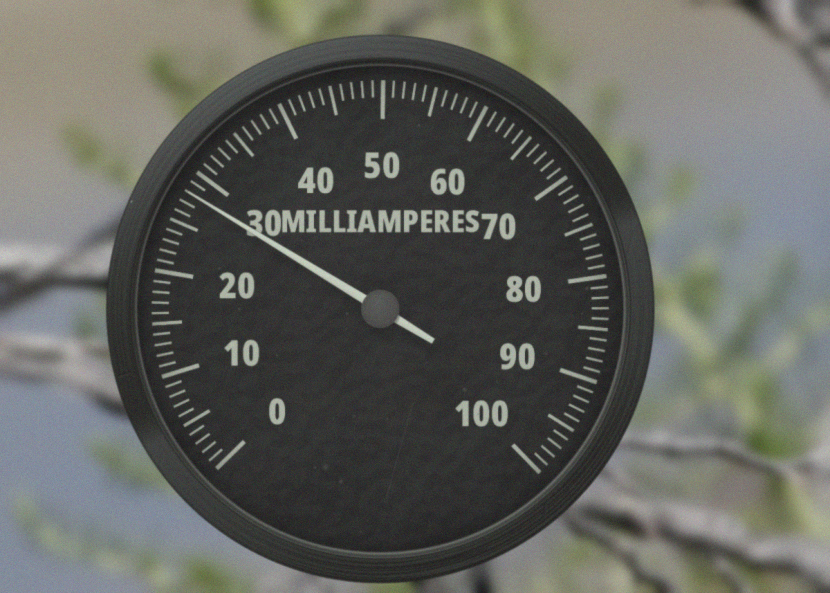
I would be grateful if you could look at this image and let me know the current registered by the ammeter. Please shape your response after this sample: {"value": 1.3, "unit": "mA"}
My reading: {"value": 28, "unit": "mA"}
